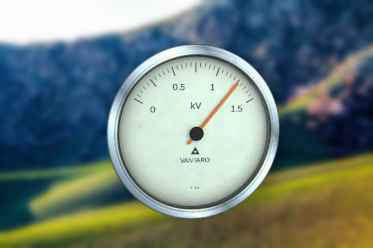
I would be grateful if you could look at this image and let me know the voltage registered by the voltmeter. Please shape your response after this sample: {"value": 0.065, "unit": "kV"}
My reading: {"value": 1.25, "unit": "kV"}
